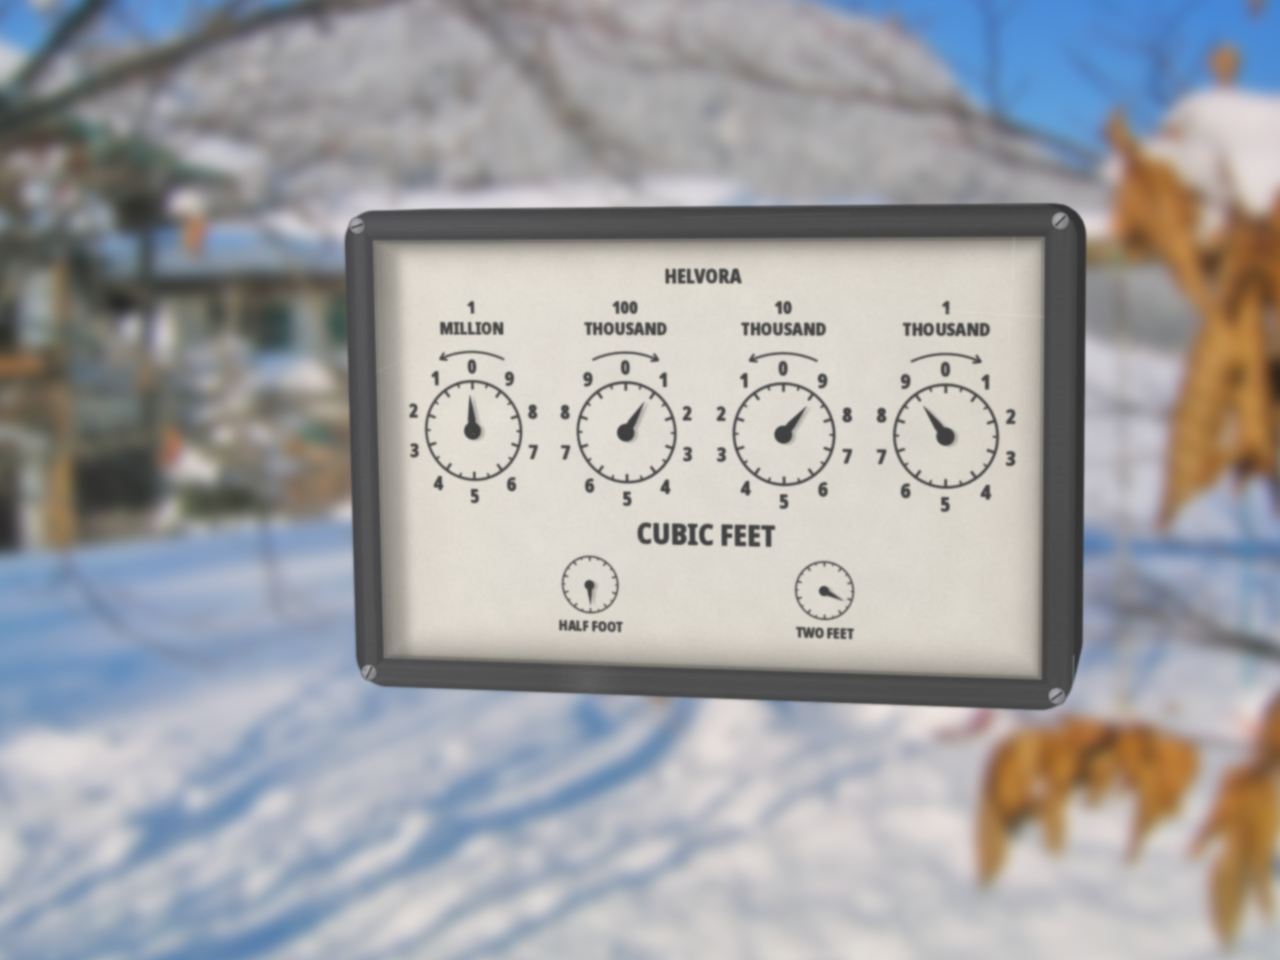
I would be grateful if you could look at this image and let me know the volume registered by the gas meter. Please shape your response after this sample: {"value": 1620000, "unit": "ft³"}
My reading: {"value": 8900, "unit": "ft³"}
